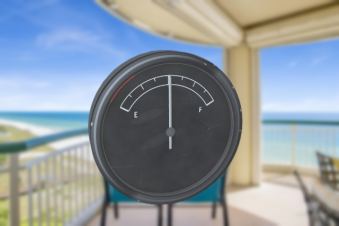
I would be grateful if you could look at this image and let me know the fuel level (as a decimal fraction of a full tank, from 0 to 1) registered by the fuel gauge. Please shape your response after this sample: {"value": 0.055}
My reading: {"value": 0.5}
